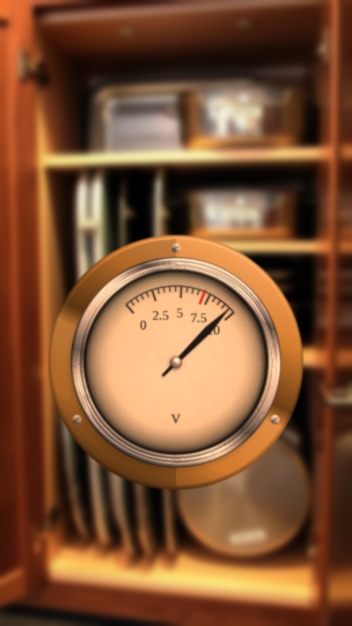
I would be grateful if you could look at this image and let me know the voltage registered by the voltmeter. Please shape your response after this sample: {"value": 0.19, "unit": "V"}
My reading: {"value": 9.5, "unit": "V"}
